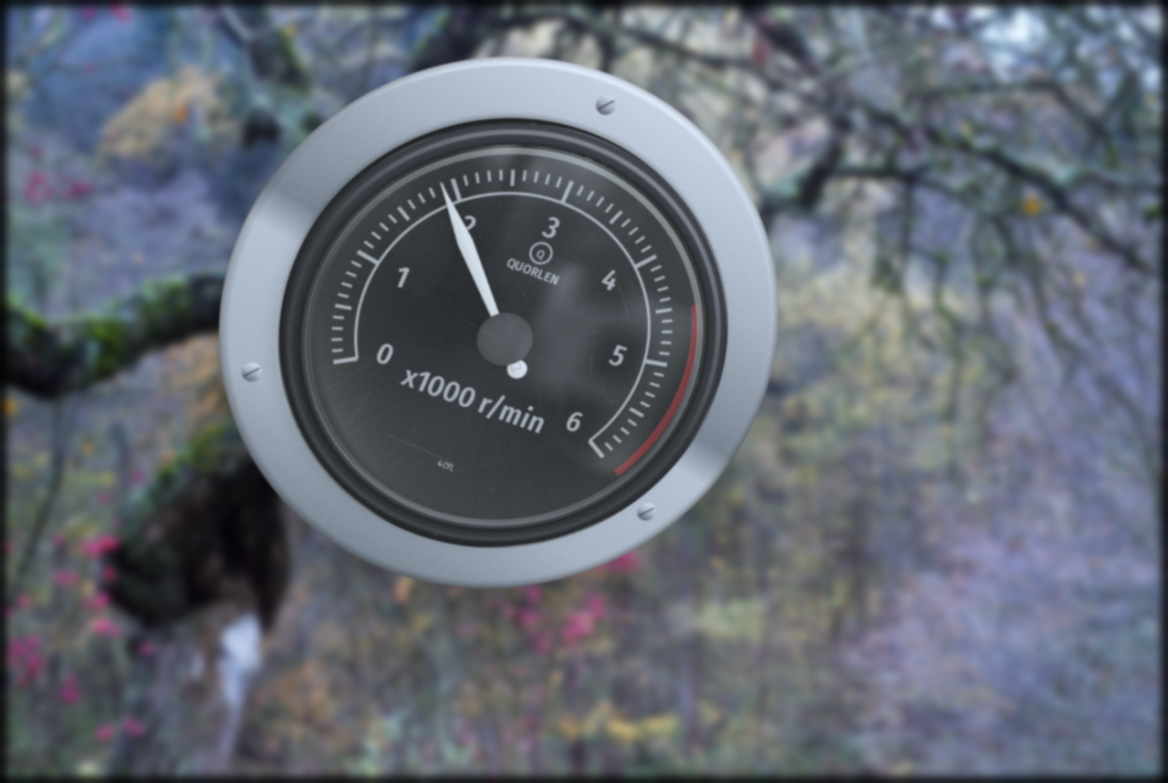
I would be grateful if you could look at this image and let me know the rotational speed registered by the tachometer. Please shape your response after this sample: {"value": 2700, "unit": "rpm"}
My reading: {"value": 1900, "unit": "rpm"}
